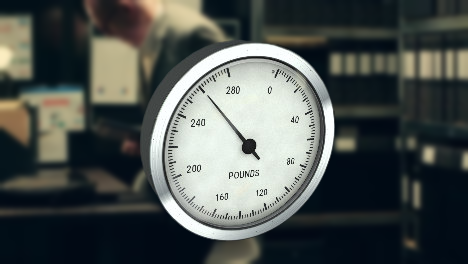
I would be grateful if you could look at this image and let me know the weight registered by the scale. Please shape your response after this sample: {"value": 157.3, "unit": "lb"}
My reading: {"value": 260, "unit": "lb"}
